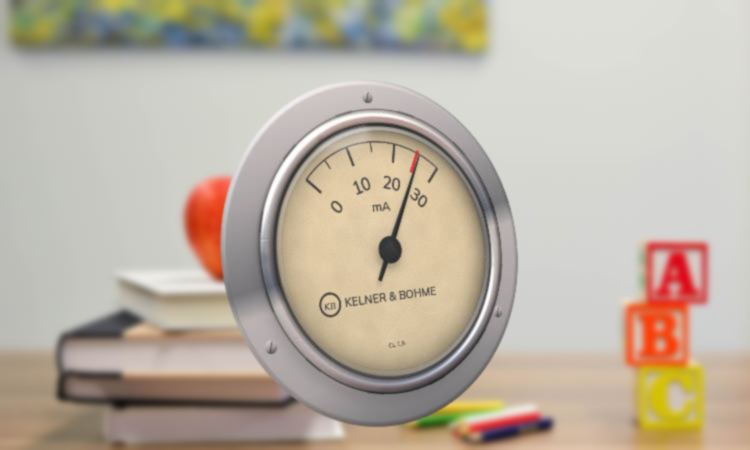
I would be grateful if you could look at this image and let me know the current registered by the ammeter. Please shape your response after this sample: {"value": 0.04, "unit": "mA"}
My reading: {"value": 25, "unit": "mA"}
